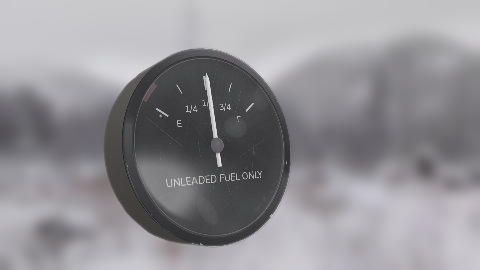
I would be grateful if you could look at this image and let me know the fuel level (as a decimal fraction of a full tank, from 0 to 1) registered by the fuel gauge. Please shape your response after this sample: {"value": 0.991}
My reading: {"value": 0.5}
